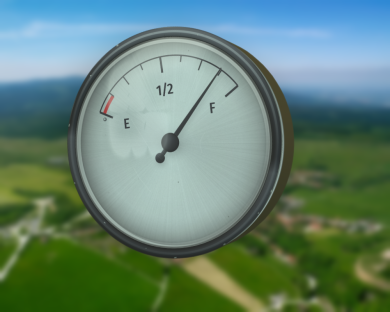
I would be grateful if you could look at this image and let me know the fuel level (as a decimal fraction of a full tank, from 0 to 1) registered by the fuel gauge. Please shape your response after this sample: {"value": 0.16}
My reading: {"value": 0.875}
